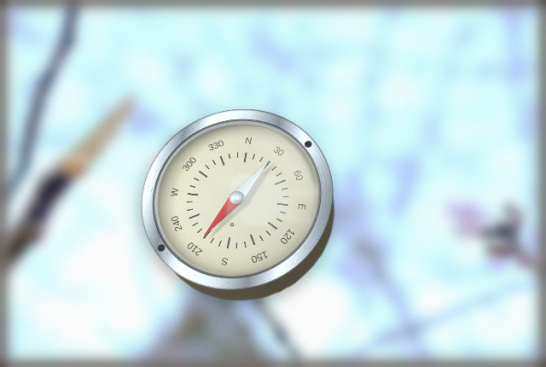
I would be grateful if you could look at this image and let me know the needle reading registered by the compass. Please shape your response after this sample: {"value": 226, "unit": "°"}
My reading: {"value": 210, "unit": "°"}
